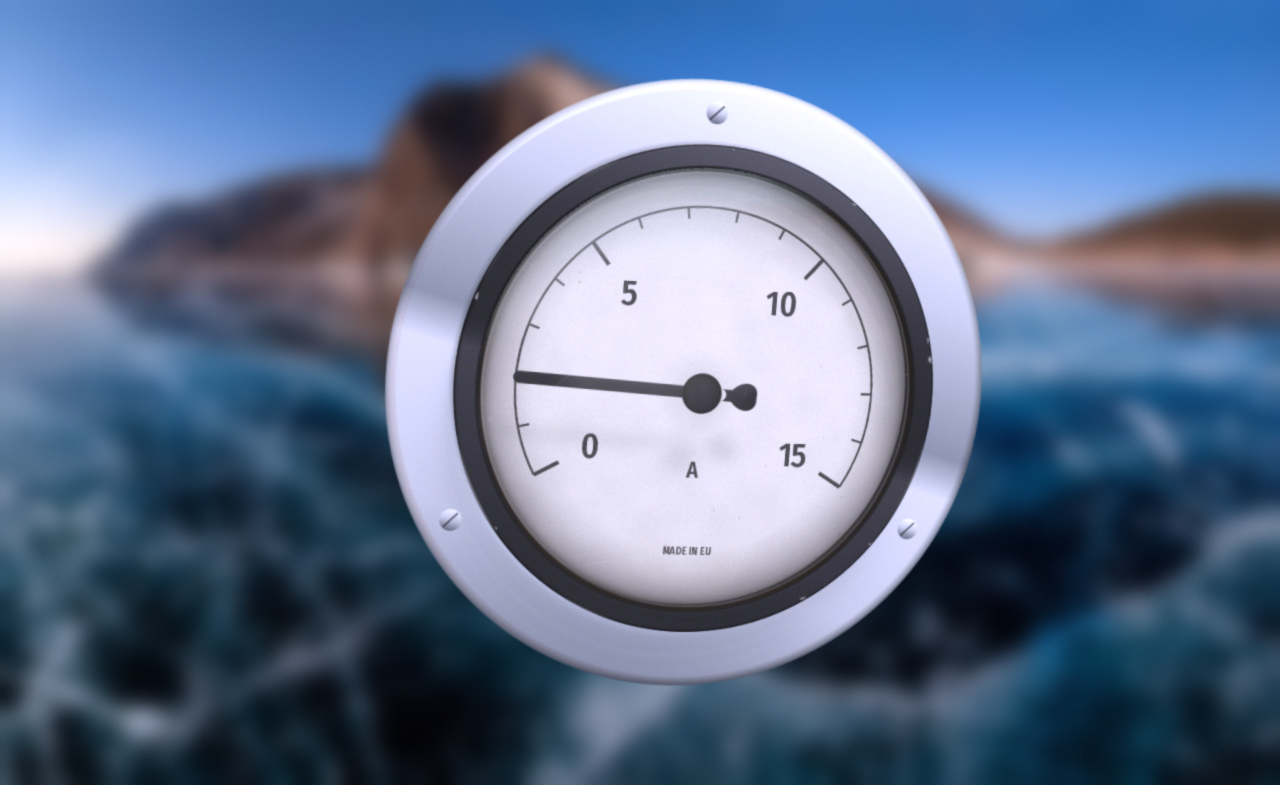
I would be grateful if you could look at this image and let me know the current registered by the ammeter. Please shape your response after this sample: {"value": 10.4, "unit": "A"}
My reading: {"value": 2, "unit": "A"}
